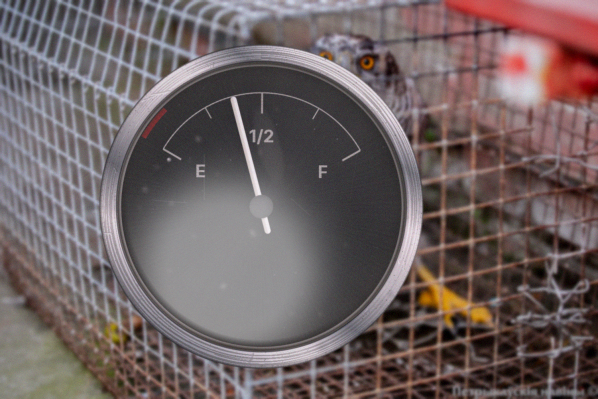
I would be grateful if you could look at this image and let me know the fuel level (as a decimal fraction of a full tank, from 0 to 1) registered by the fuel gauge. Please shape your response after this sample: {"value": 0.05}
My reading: {"value": 0.375}
